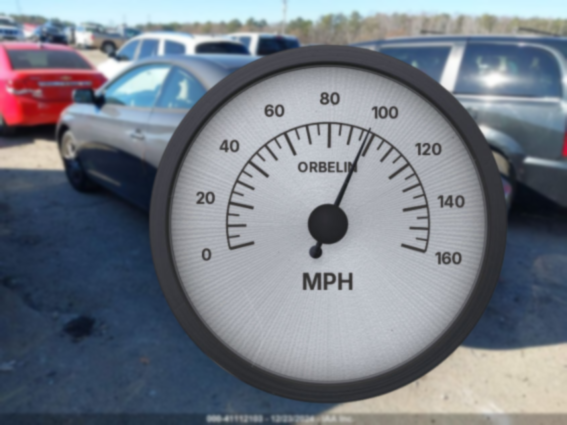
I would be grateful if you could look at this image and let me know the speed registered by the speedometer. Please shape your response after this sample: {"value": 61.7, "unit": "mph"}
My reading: {"value": 97.5, "unit": "mph"}
